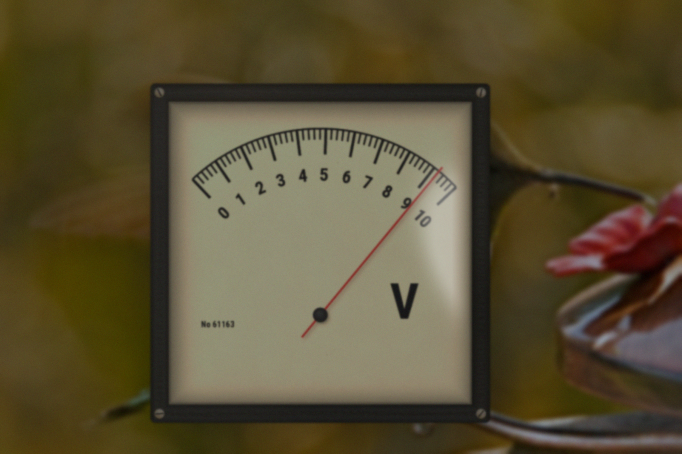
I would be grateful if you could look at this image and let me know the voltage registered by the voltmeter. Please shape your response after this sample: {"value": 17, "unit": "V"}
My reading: {"value": 9.2, "unit": "V"}
